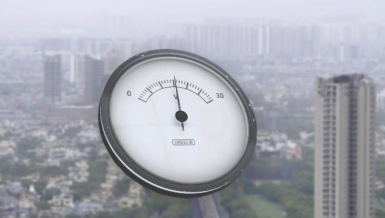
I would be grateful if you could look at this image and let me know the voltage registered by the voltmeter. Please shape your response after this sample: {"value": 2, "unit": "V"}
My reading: {"value": 15, "unit": "V"}
